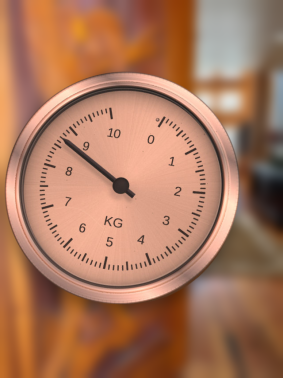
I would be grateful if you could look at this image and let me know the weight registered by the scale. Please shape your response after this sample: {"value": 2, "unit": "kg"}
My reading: {"value": 8.7, "unit": "kg"}
